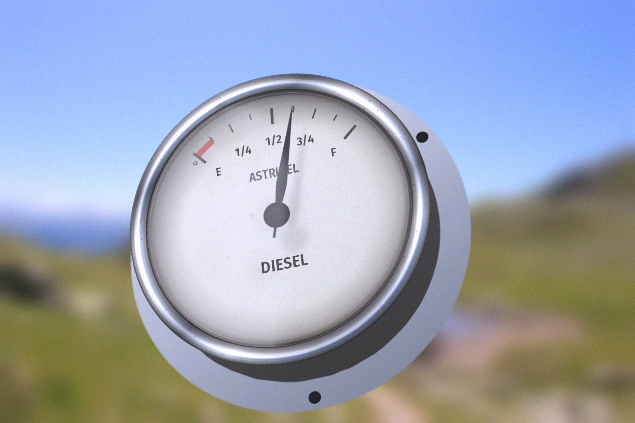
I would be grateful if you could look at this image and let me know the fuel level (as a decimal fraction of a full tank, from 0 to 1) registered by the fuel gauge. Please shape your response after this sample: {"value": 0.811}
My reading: {"value": 0.625}
